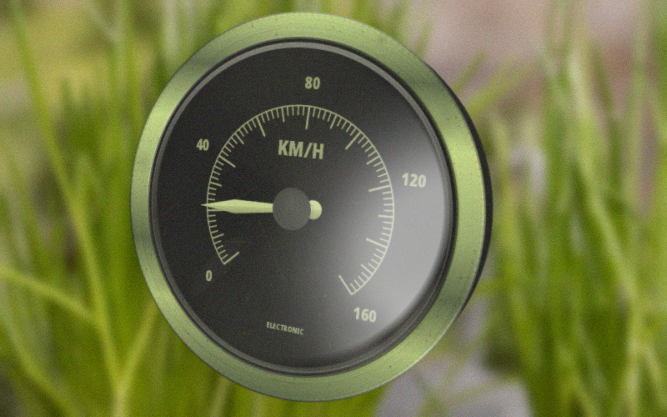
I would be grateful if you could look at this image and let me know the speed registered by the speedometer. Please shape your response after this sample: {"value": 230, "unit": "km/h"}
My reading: {"value": 22, "unit": "km/h"}
